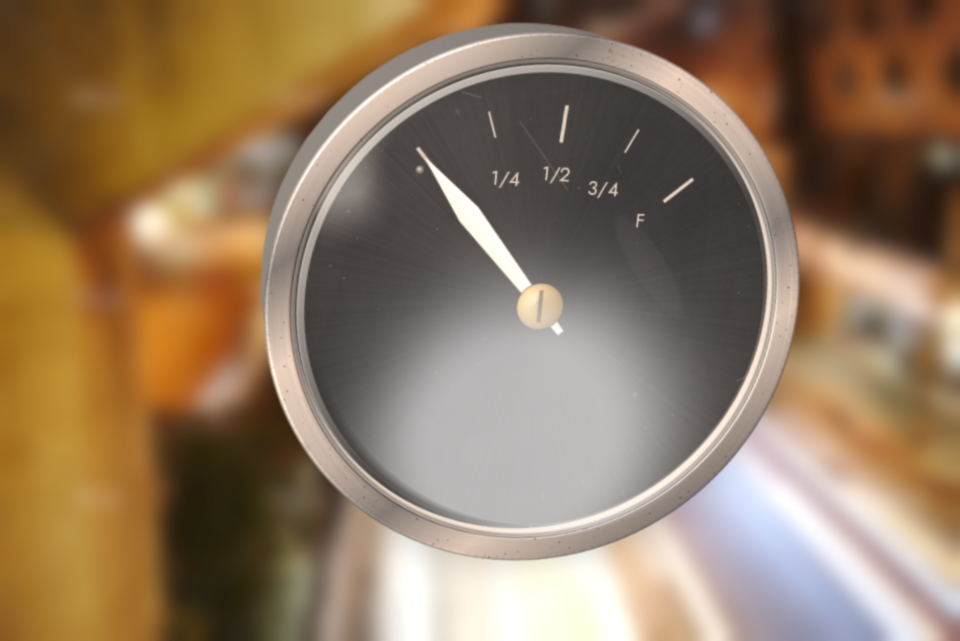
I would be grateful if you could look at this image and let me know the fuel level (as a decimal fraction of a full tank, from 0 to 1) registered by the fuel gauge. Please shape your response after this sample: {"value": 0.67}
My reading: {"value": 0}
